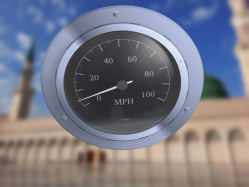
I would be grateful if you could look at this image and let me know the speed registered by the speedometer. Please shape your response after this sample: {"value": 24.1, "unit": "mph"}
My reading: {"value": 5, "unit": "mph"}
